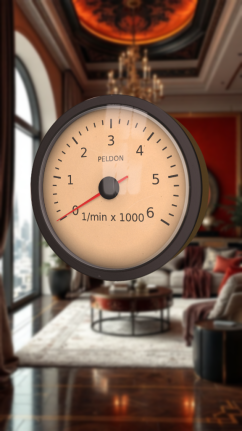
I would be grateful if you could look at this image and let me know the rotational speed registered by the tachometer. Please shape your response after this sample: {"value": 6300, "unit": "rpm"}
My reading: {"value": 0, "unit": "rpm"}
